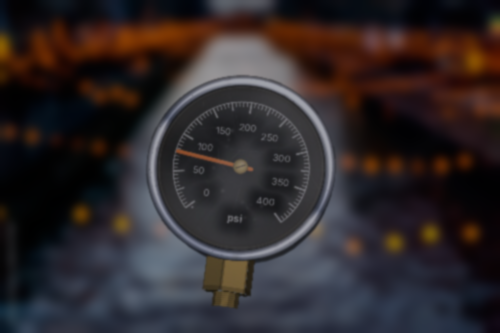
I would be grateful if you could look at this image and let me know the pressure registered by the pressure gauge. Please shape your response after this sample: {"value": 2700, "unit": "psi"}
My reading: {"value": 75, "unit": "psi"}
